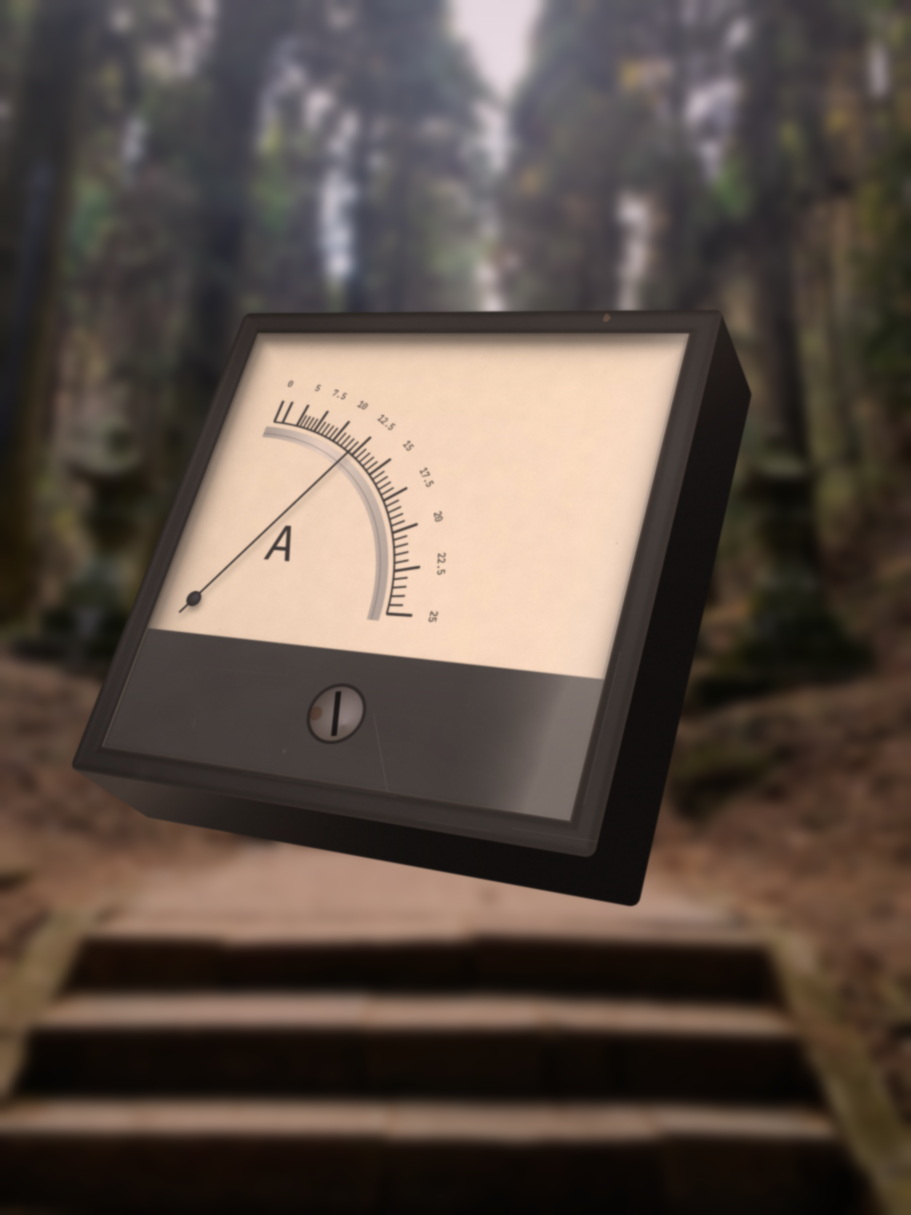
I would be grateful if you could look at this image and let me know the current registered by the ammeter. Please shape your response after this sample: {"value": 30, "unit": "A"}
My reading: {"value": 12.5, "unit": "A"}
